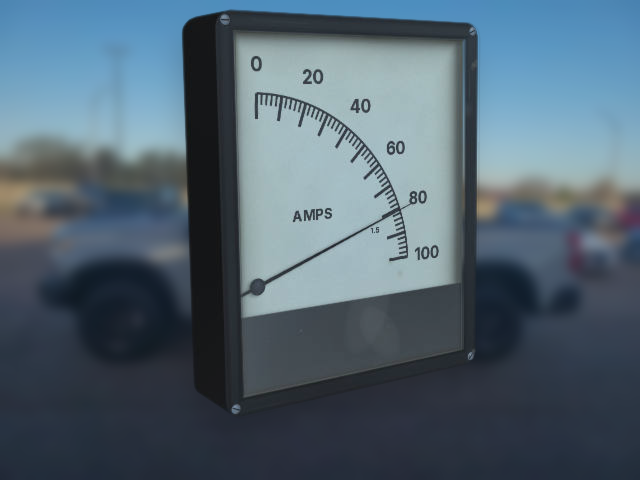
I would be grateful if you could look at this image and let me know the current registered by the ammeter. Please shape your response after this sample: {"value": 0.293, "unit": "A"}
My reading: {"value": 80, "unit": "A"}
